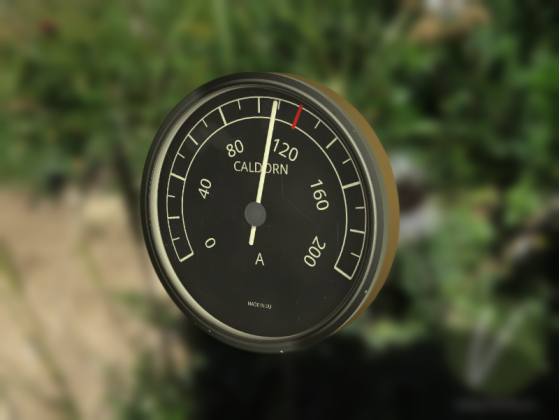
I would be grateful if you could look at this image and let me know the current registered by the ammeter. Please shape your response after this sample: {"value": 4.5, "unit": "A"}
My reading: {"value": 110, "unit": "A"}
